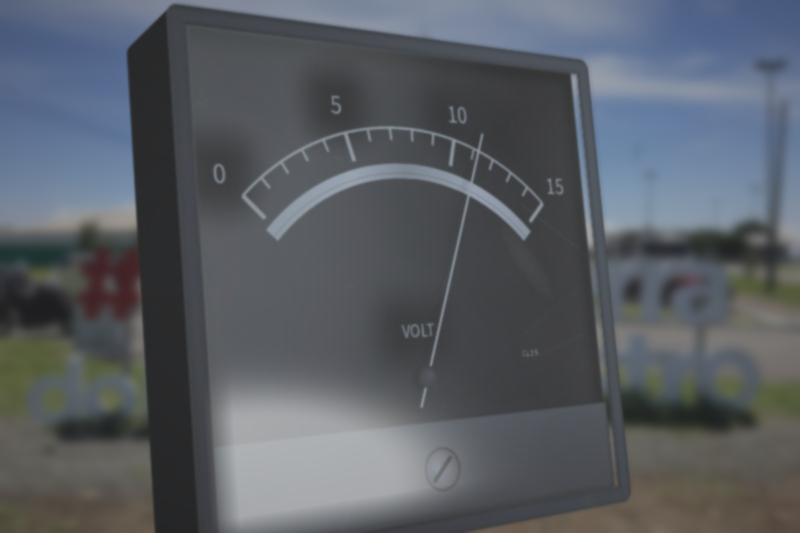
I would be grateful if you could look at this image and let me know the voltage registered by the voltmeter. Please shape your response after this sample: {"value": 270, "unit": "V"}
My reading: {"value": 11, "unit": "V"}
